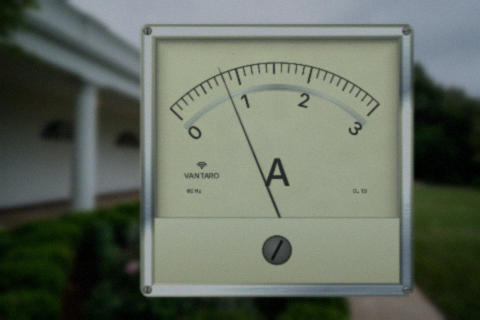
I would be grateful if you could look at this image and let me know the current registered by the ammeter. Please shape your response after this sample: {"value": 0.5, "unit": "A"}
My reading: {"value": 0.8, "unit": "A"}
